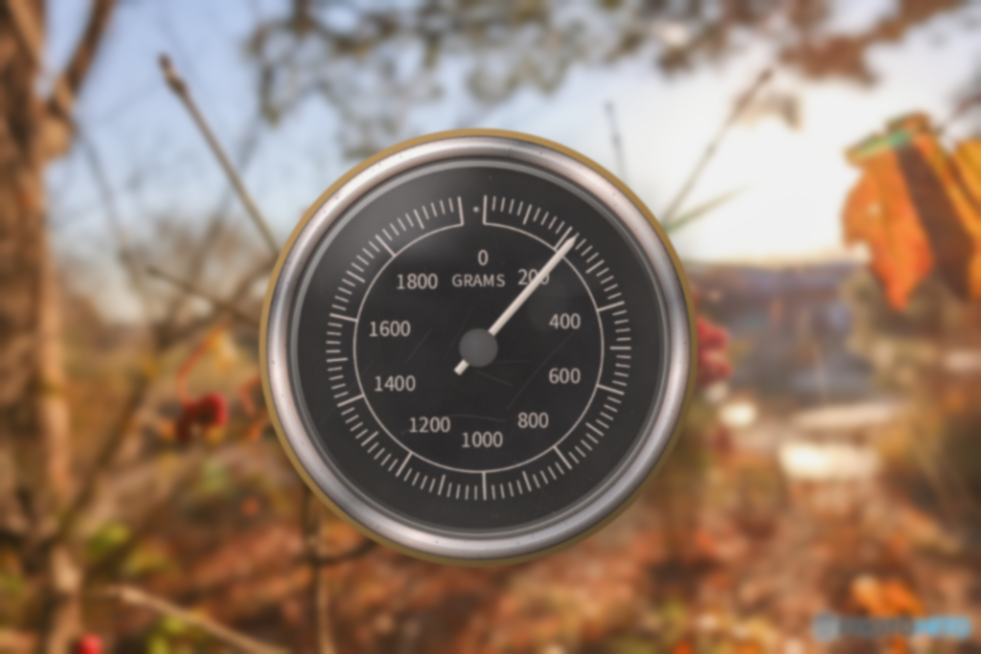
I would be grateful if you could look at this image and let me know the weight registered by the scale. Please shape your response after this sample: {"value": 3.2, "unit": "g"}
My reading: {"value": 220, "unit": "g"}
